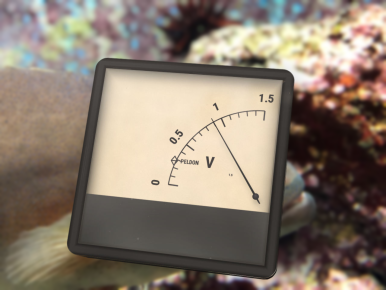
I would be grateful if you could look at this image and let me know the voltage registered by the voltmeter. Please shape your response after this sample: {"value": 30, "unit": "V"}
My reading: {"value": 0.9, "unit": "V"}
